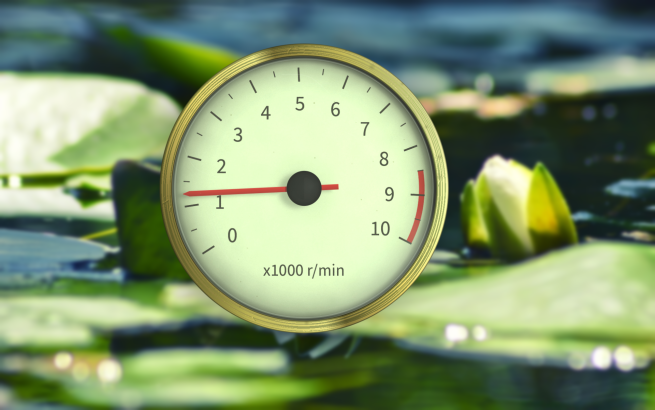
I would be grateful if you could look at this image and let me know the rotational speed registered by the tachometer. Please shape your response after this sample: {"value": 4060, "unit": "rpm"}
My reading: {"value": 1250, "unit": "rpm"}
